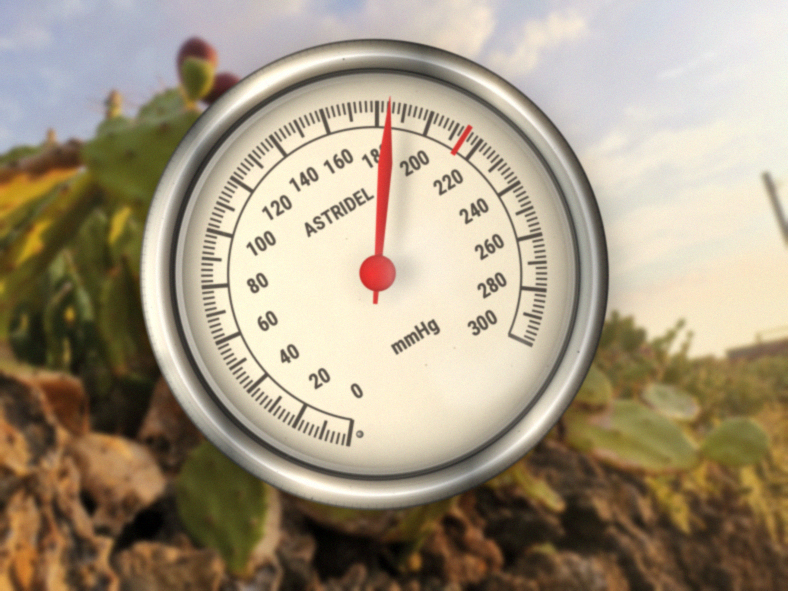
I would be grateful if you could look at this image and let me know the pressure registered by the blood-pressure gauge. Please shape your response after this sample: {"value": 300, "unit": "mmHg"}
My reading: {"value": 184, "unit": "mmHg"}
